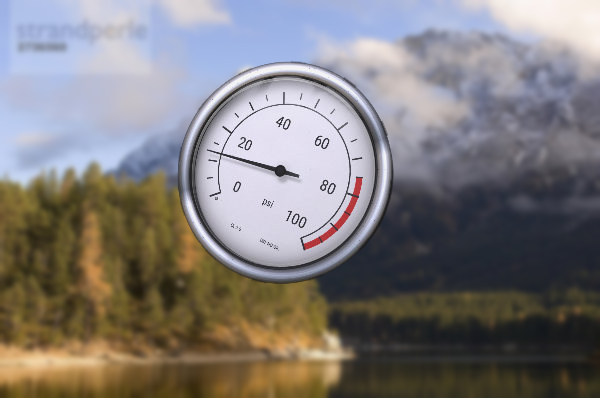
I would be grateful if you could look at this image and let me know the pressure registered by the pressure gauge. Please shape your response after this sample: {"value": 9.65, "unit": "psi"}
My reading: {"value": 12.5, "unit": "psi"}
